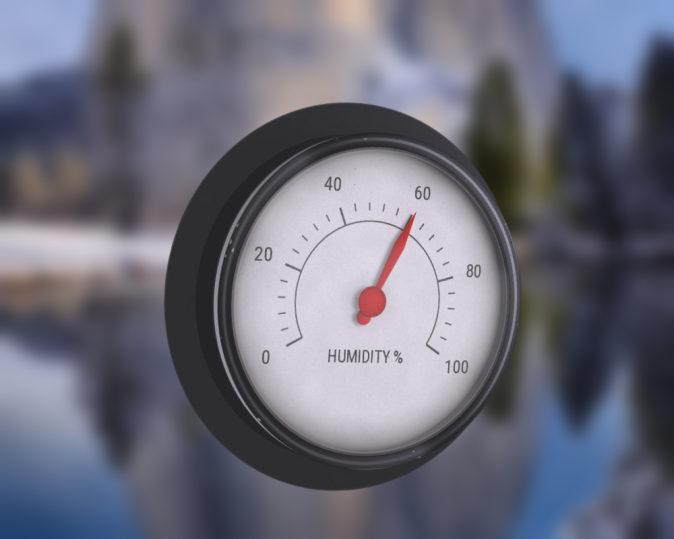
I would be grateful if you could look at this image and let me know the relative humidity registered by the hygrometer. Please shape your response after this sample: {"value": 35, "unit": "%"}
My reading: {"value": 60, "unit": "%"}
